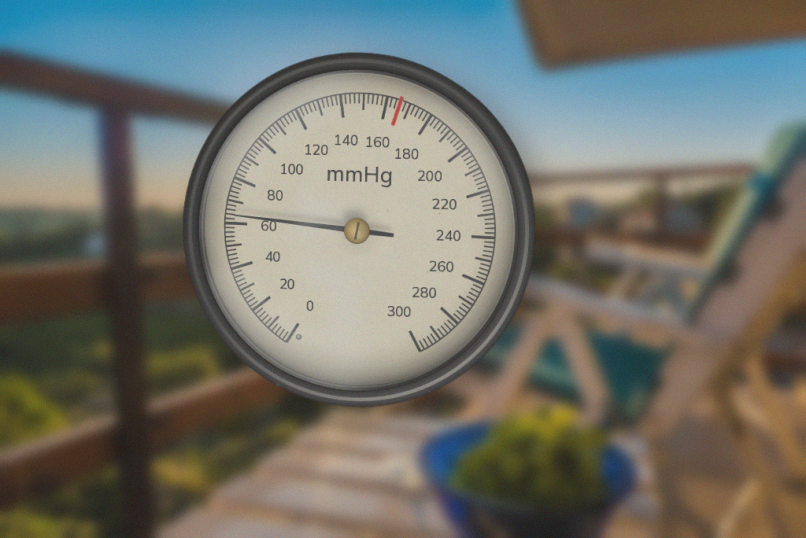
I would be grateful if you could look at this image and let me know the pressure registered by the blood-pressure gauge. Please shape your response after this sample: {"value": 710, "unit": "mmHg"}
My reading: {"value": 64, "unit": "mmHg"}
